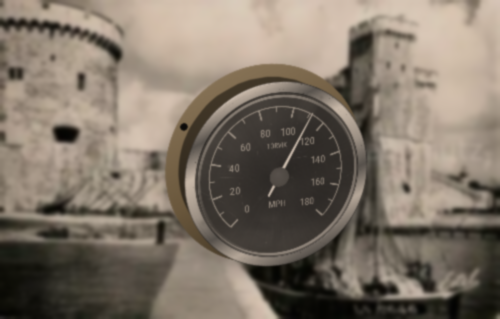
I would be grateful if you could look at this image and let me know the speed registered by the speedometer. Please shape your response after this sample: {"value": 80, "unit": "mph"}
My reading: {"value": 110, "unit": "mph"}
